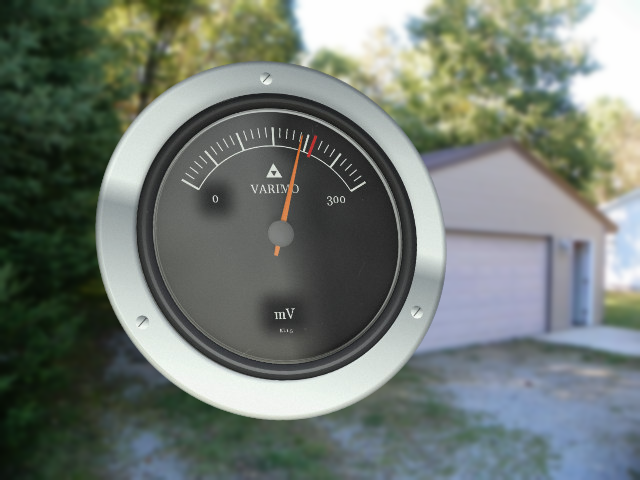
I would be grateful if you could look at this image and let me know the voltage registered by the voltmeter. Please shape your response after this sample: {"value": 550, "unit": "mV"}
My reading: {"value": 190, "unit": "mV"}
